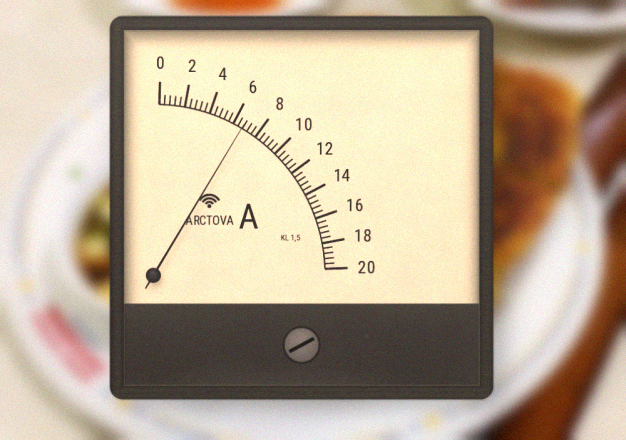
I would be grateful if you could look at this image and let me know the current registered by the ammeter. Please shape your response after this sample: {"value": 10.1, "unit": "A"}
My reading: {"value": 6.8, "unit": "A"}
